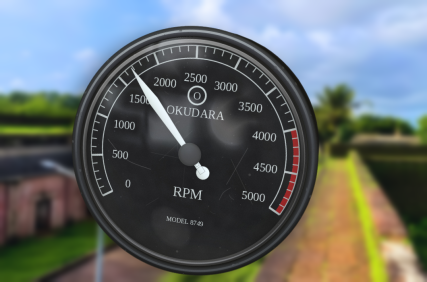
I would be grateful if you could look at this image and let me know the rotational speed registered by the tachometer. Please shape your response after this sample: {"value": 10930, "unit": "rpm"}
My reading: {"value": 1700, "unit": "rpm"}
